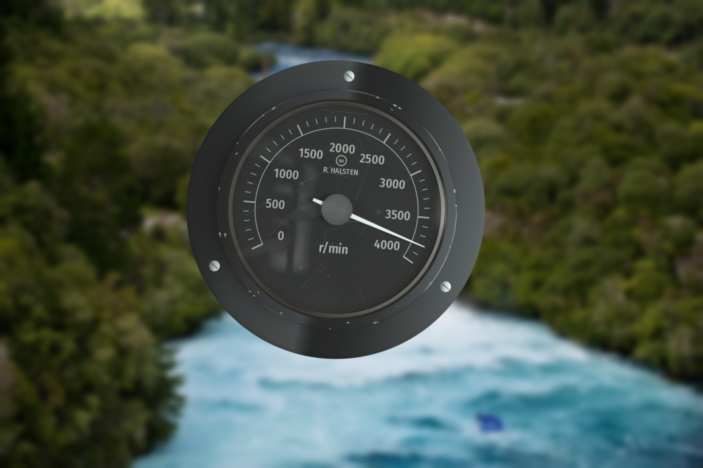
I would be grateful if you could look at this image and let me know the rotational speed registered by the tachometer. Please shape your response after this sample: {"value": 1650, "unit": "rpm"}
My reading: {"value": 3800, "unit": "rpm"}
